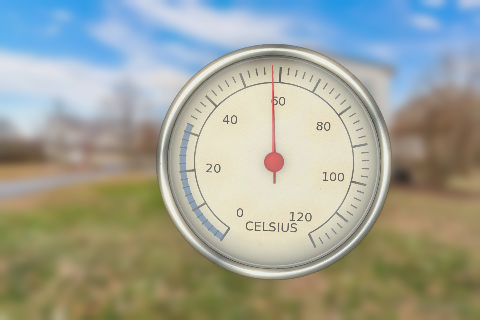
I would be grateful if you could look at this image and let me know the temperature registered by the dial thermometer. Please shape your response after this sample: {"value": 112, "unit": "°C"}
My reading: {"value": 58, "unit": "°C"}
